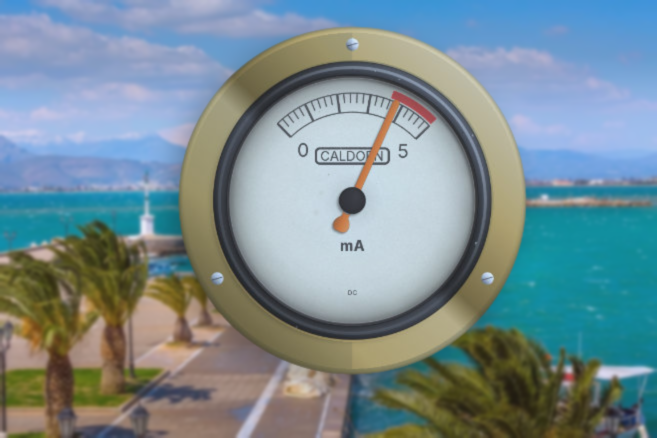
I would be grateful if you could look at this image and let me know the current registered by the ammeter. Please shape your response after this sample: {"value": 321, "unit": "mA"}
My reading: {"value": 3.8, "unit": "mA"}
